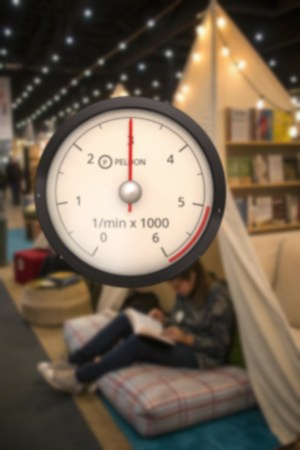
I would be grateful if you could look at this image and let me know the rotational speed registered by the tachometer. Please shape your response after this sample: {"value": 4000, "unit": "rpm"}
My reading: {"value": 3000, "unit": "rpm"}
